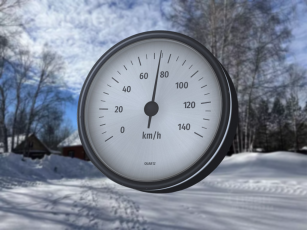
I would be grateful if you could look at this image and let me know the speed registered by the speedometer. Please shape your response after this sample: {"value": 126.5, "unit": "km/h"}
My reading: {"value": 75, "unit": "km/h"}
